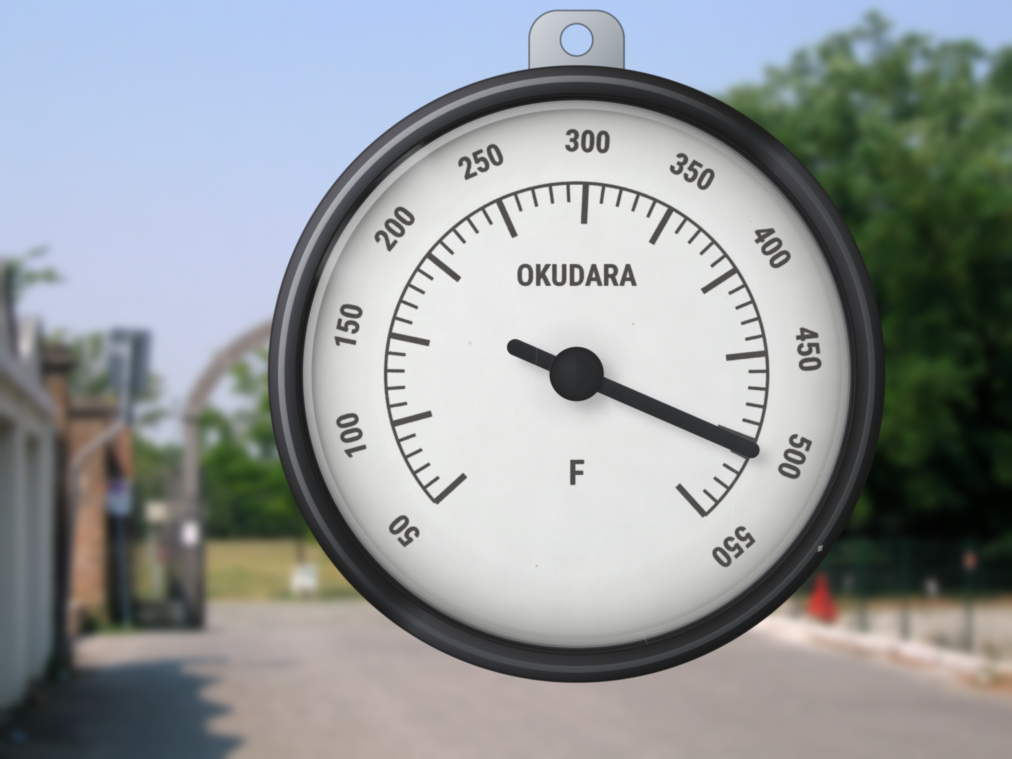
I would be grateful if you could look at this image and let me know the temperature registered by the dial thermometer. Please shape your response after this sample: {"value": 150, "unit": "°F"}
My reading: {"value": 505, "unit": "°F"}
